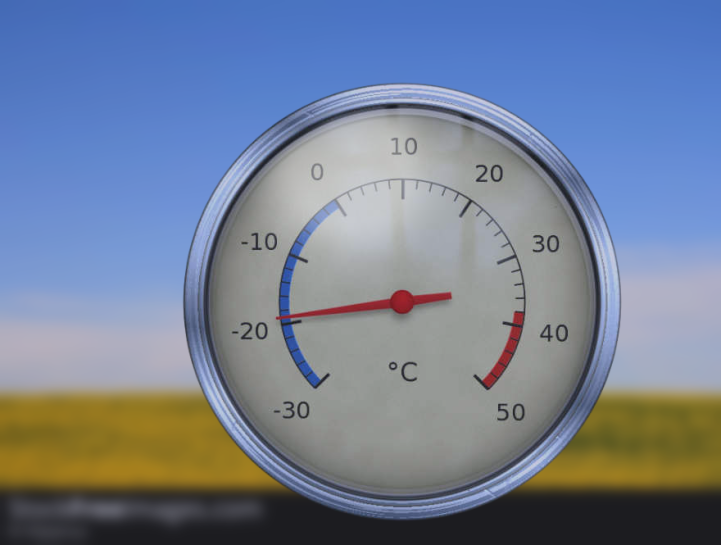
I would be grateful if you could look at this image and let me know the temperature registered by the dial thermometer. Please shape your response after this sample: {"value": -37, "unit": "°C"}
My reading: {"value": -19, "unit": "°C"}
